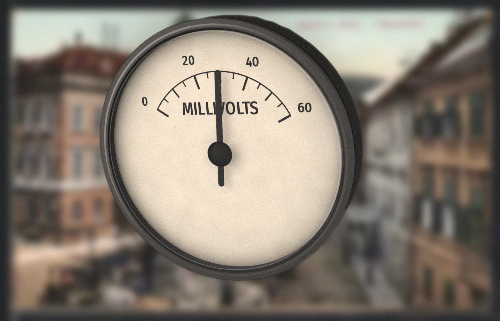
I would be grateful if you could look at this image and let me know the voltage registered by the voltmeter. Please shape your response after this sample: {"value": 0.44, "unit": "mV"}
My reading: {"value": 30, "unit": "mV"}
